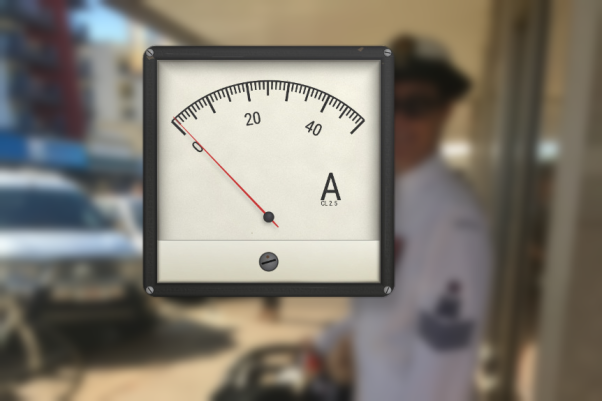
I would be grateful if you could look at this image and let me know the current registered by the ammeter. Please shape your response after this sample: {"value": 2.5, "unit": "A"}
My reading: {"value": 1, "unit": "A"}
